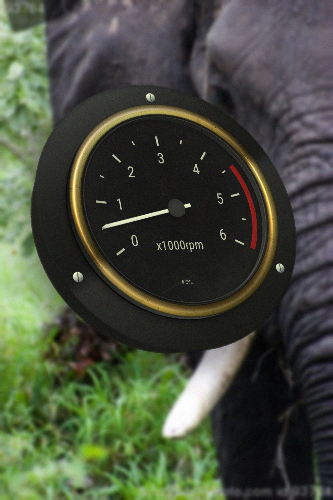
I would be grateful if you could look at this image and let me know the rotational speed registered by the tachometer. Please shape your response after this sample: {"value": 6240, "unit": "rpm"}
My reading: {"value": 500, "unit": "rpm"}
